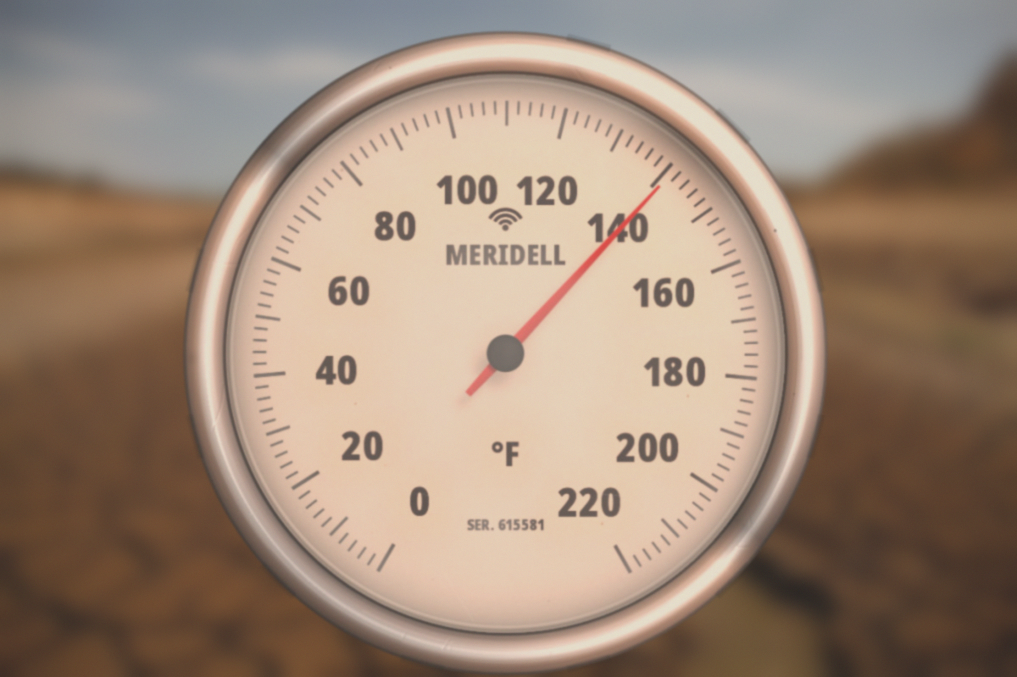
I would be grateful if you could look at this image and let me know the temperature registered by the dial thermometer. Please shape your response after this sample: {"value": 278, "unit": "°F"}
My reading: {"value": 141, "unit": "°F"}
